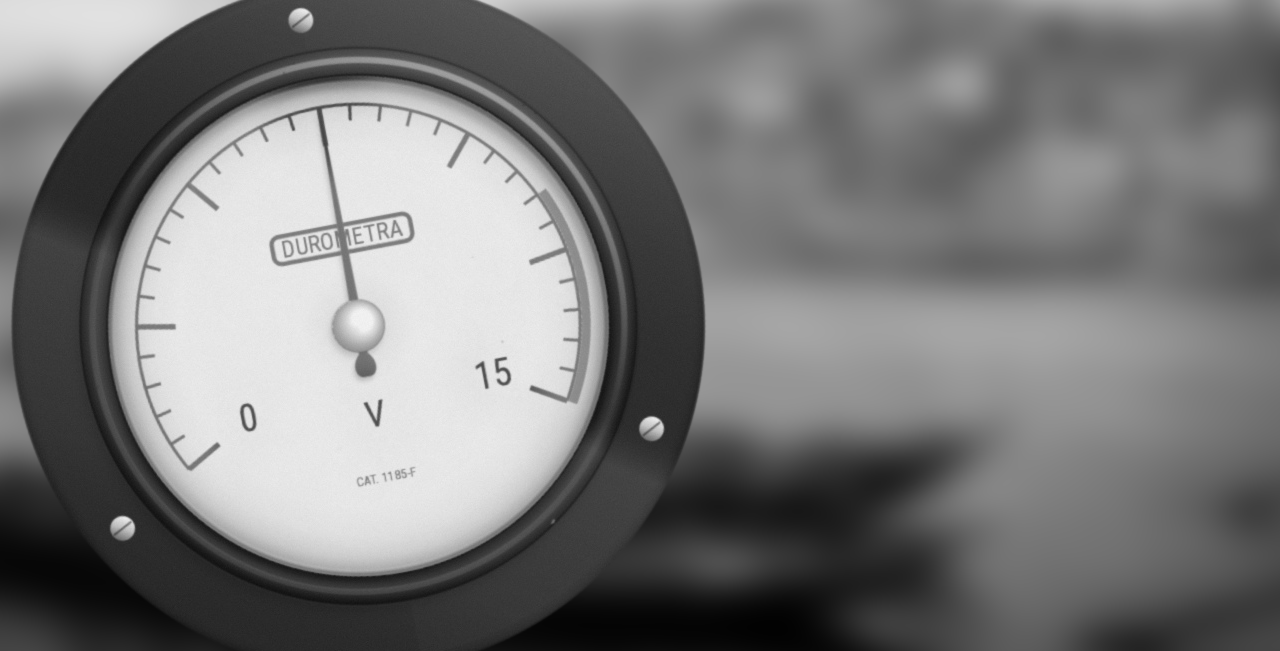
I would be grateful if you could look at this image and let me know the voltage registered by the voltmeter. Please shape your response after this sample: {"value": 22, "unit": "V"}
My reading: {"value": 7.5, "unit": "V"}
